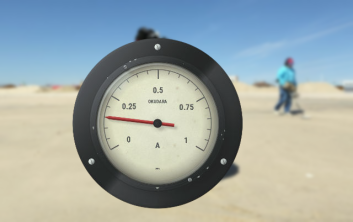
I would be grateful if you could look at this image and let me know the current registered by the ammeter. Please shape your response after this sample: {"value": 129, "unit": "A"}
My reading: {"value": 0.15, "unit": "A"}
